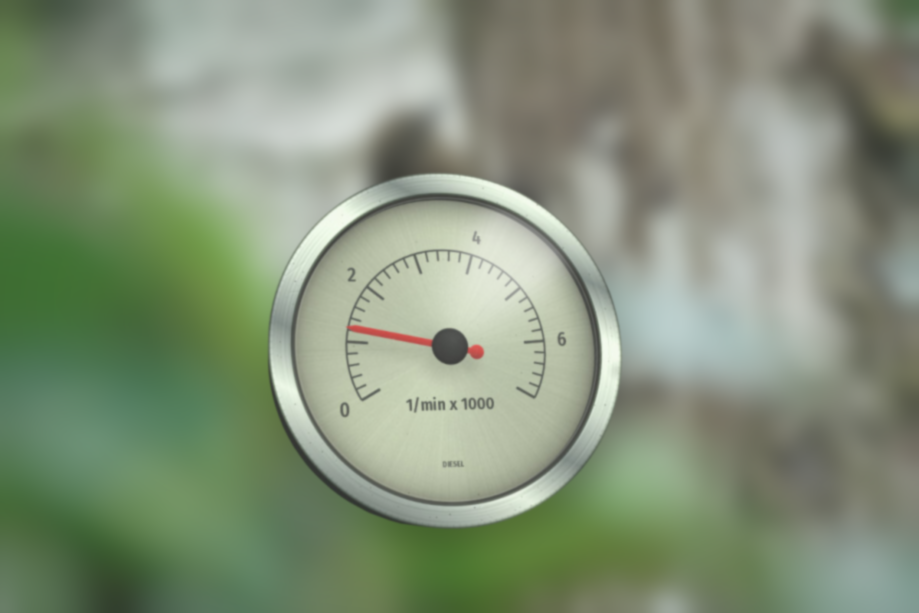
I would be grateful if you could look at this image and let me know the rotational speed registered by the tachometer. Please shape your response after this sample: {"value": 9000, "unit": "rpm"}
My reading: {"value": 1200, "unit": "rpm"}
